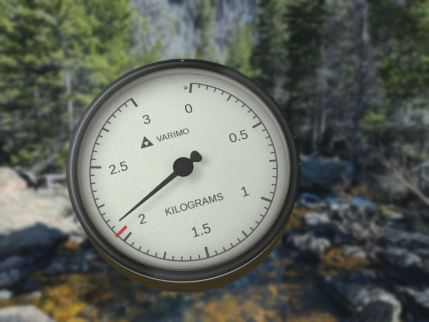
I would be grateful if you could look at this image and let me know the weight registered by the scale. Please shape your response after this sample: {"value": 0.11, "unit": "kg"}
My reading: {"value": 2.1, "unit": "kg"}
